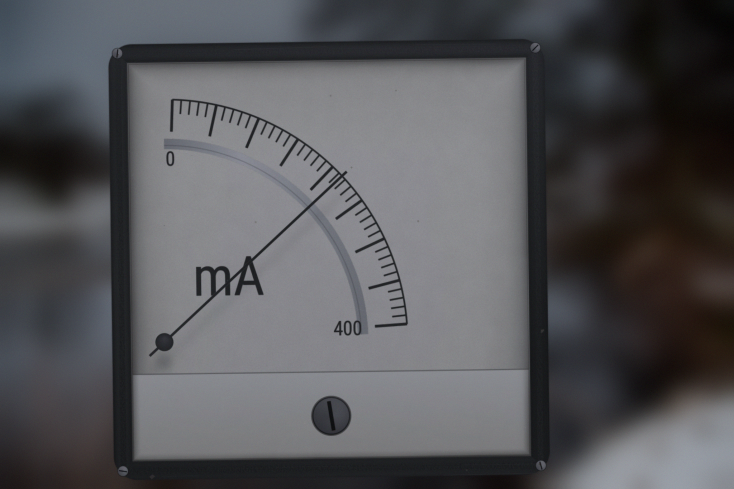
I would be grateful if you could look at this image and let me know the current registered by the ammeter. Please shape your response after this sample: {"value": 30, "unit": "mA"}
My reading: {"value": 215, "unit": "mA"}
